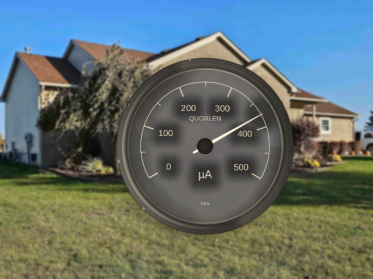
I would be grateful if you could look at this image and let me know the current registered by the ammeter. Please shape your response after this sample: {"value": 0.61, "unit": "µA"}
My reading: {"value": 375, "unit": "µA"}
